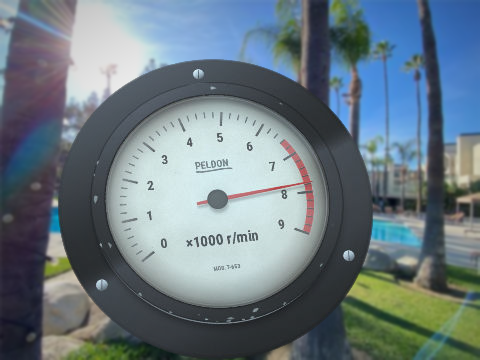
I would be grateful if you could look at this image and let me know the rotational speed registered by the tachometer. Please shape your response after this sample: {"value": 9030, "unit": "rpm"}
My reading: {"value": 7800, "unit": "rpm"}
